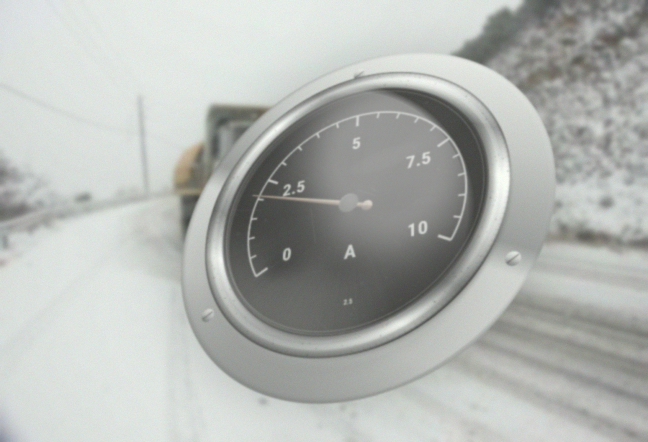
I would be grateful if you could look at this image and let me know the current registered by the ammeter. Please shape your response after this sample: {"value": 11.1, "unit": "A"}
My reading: {"value": 2, "unit": "A"}
